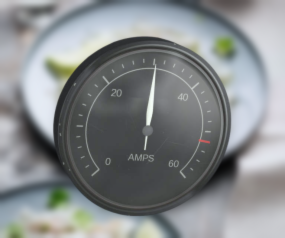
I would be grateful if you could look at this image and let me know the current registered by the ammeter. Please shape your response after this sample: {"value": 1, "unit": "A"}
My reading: {"value": 30, "unit": "A"}
